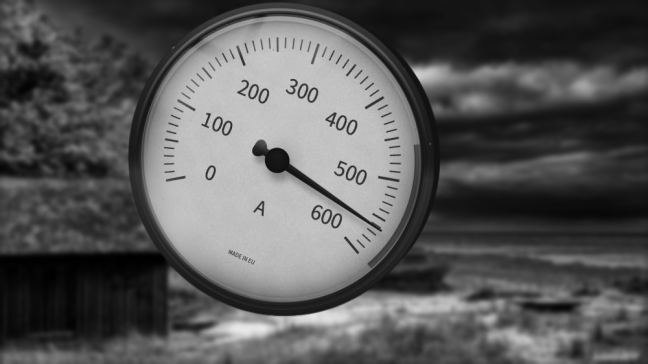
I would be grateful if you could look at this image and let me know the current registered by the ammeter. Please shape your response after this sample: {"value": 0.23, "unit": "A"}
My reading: {"value": 560, "unit": "A"}
